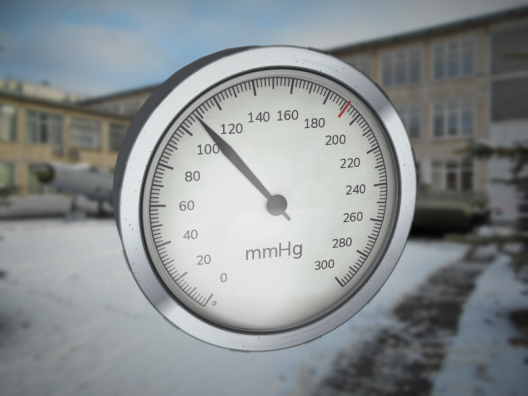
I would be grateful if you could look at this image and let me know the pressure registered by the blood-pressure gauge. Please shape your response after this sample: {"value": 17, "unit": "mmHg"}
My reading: {"value": 108, "unit": "mmHg"}
